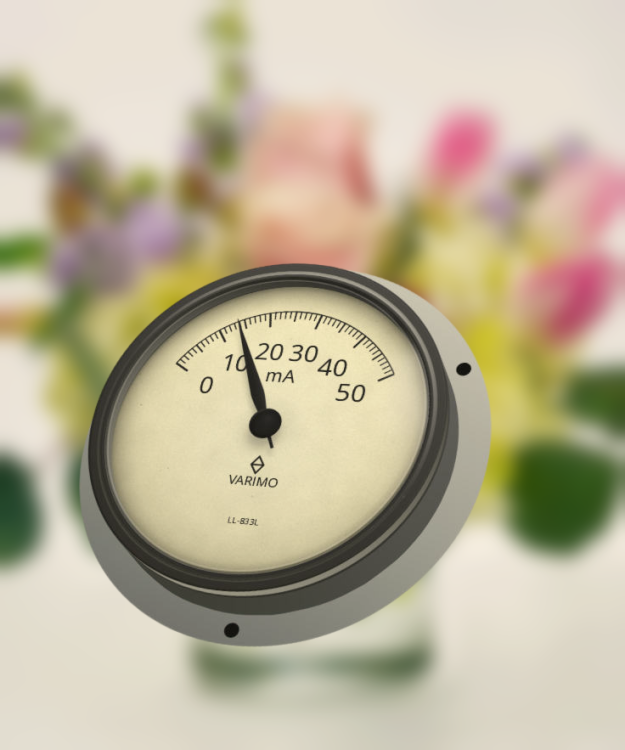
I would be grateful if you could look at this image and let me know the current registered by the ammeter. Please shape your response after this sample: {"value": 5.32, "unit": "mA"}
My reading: {"value": 14, "unit": "mA"}
